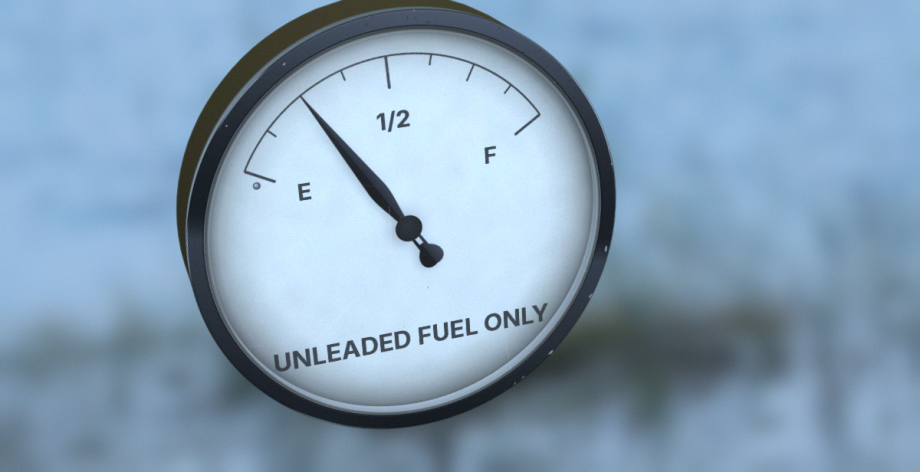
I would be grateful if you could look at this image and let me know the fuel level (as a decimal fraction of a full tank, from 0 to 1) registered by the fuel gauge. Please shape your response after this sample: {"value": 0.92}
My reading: {"value": 0.25}
